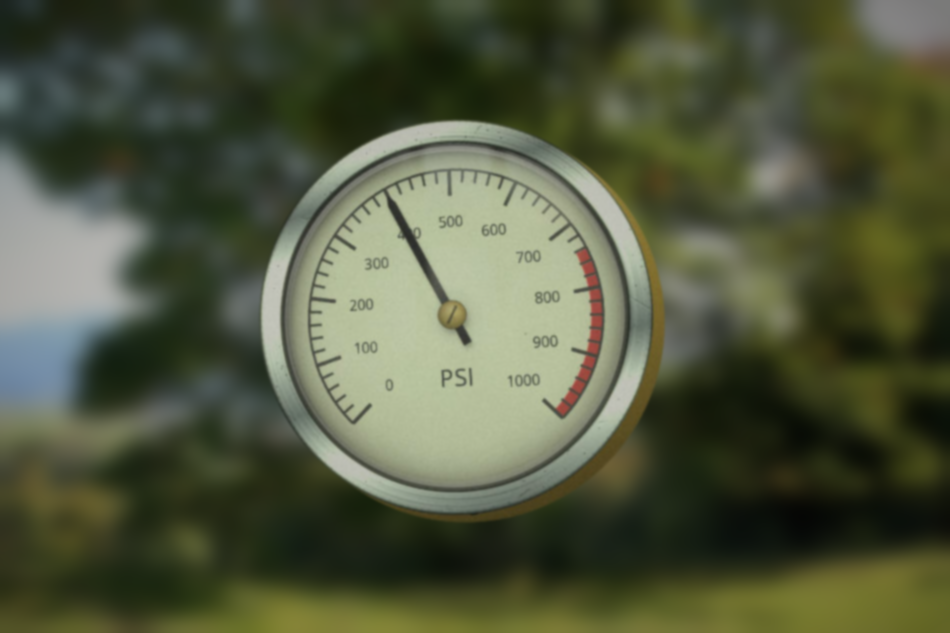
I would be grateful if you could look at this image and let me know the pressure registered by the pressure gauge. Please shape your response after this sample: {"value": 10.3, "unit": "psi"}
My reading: {"value": 400, "unit": "psi"}
